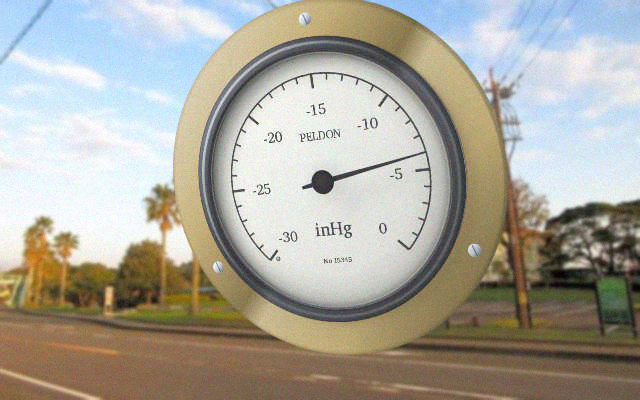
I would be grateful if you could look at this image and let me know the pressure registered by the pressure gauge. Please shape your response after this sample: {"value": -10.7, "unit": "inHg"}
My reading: {"value": -6, "unit": "inHg"}
